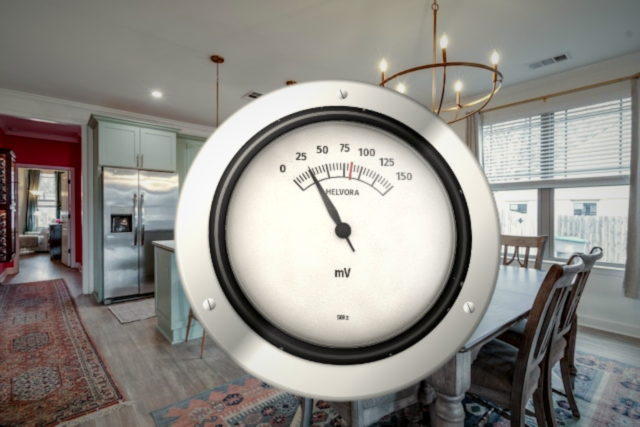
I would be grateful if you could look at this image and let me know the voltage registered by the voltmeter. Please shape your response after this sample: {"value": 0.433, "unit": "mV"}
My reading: {"value": 25, "unit": "mV"}
